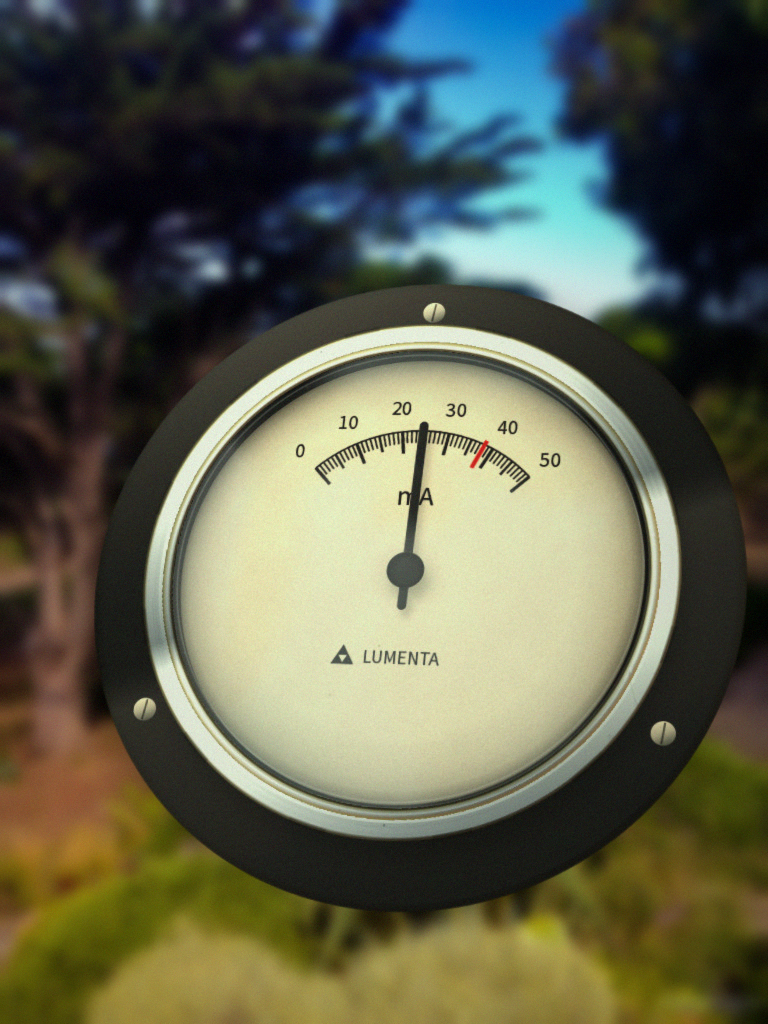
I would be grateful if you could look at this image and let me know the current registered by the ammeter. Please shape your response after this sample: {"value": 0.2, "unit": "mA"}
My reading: {"value": 25, "unit": "mA"}
